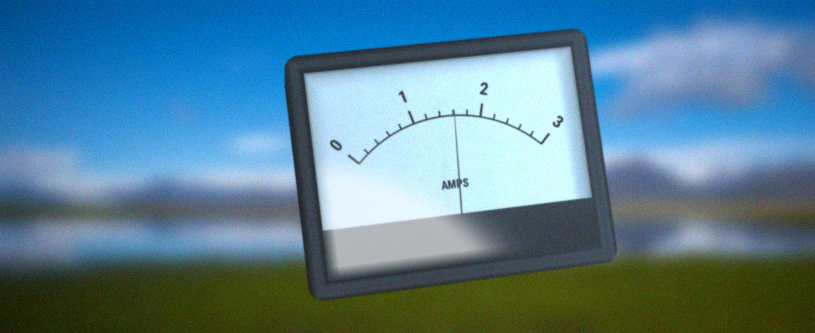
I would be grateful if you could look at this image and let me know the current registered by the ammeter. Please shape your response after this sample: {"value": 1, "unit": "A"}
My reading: {"value": 1.6, "unit": "A"}
